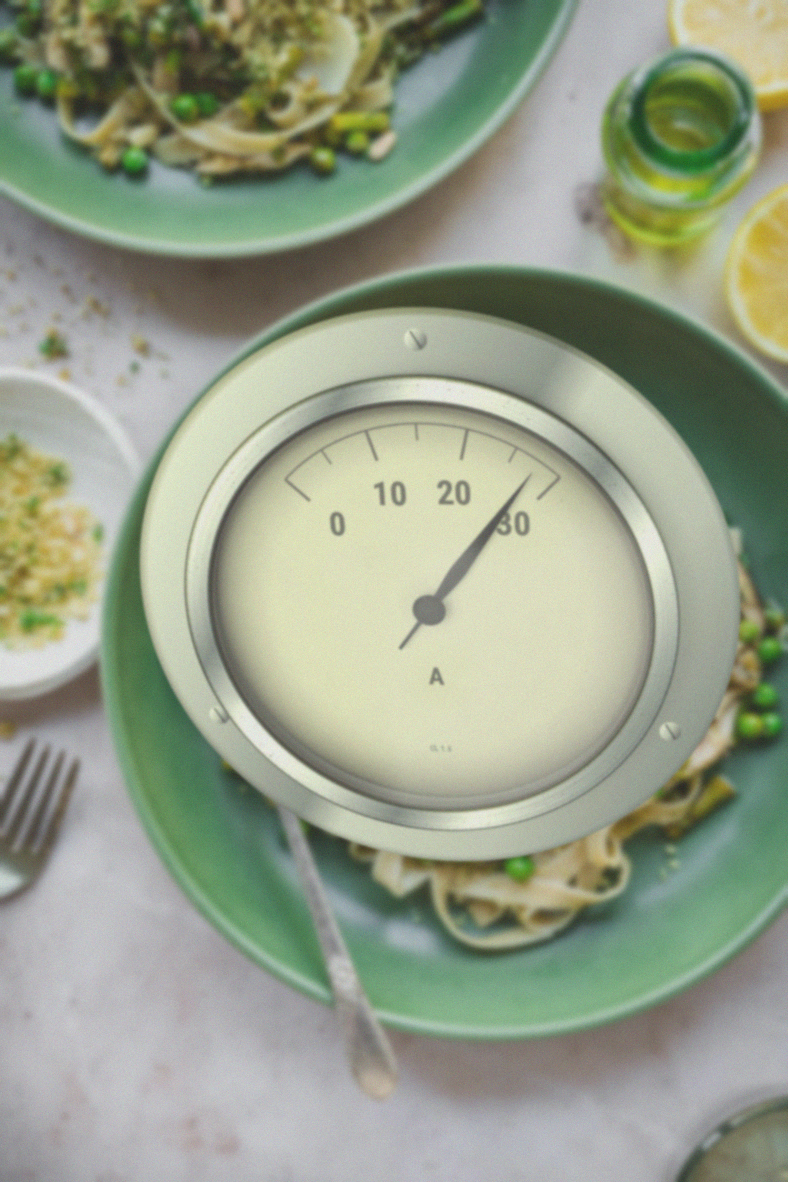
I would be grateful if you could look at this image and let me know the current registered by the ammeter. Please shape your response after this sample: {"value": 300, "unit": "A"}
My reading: {"value": 27.5, "unit": "A"}
